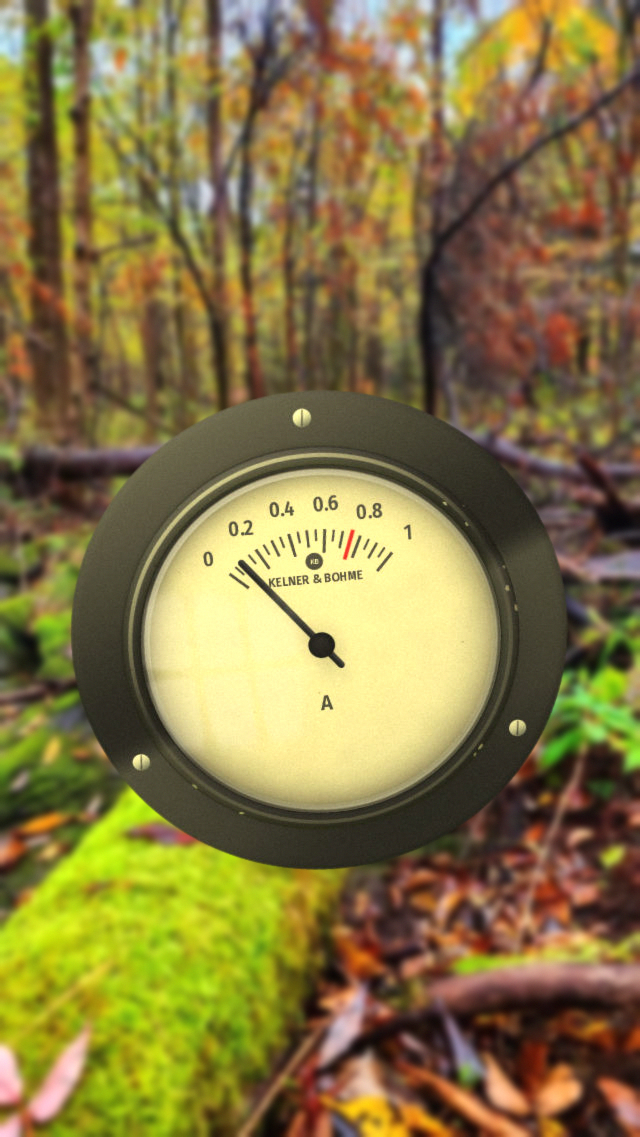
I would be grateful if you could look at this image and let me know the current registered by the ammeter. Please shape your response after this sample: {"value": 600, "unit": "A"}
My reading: {"value": 0.1, "unit": "A"}
